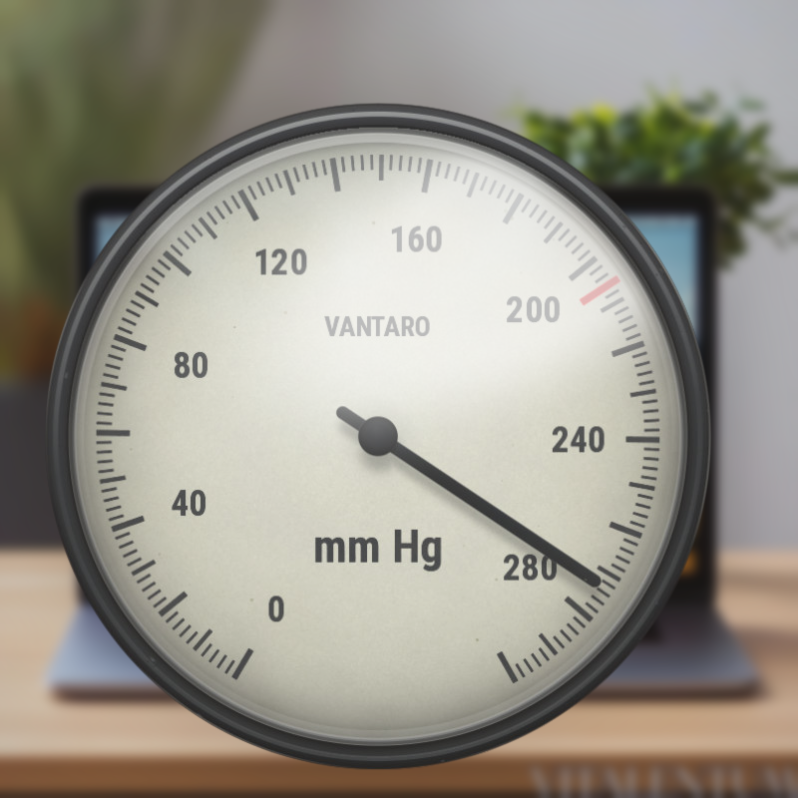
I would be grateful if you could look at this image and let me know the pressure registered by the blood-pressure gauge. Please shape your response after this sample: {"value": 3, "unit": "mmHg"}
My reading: {"value": 273, "unit": "mmHg"}
